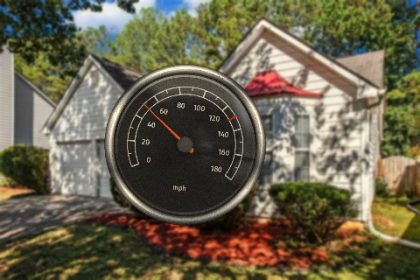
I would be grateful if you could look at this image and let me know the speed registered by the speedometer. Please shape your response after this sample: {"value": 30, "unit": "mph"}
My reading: {"value": 50, "unit": "mph"}
